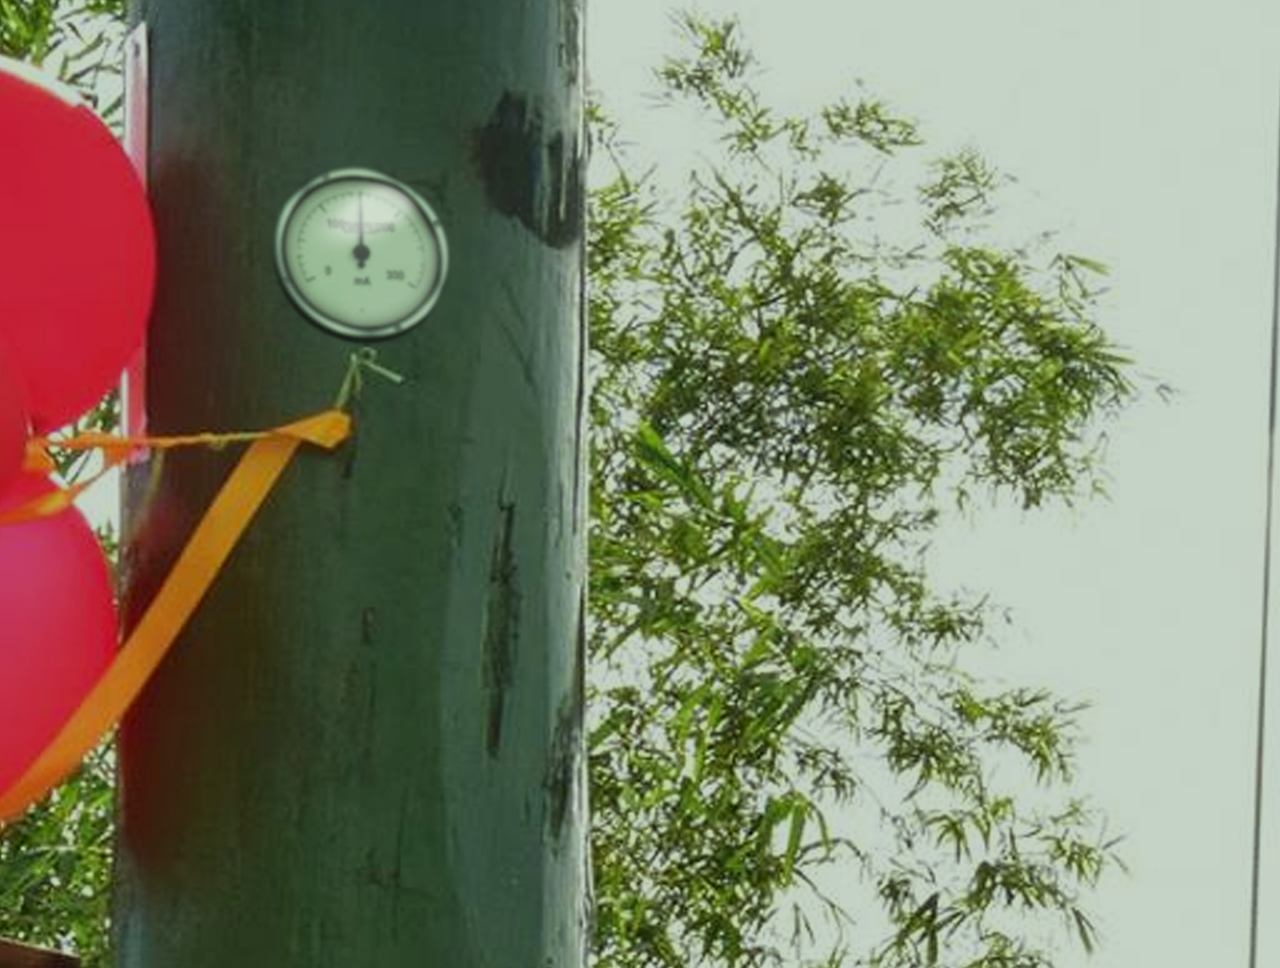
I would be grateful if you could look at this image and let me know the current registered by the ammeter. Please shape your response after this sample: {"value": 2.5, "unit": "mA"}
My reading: {"value": 150, "unit": "mA"}
